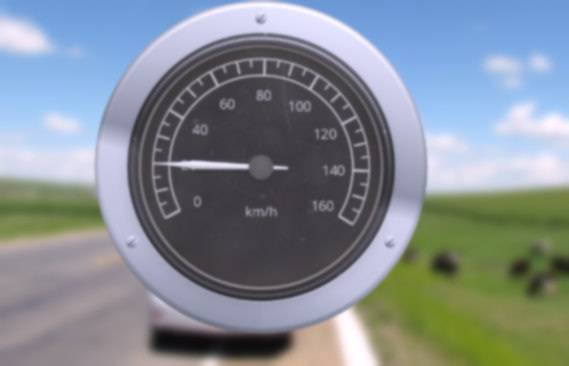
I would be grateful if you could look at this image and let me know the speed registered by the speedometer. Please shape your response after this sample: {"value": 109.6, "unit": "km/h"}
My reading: {"value": 20, "unit": "km/h"}
